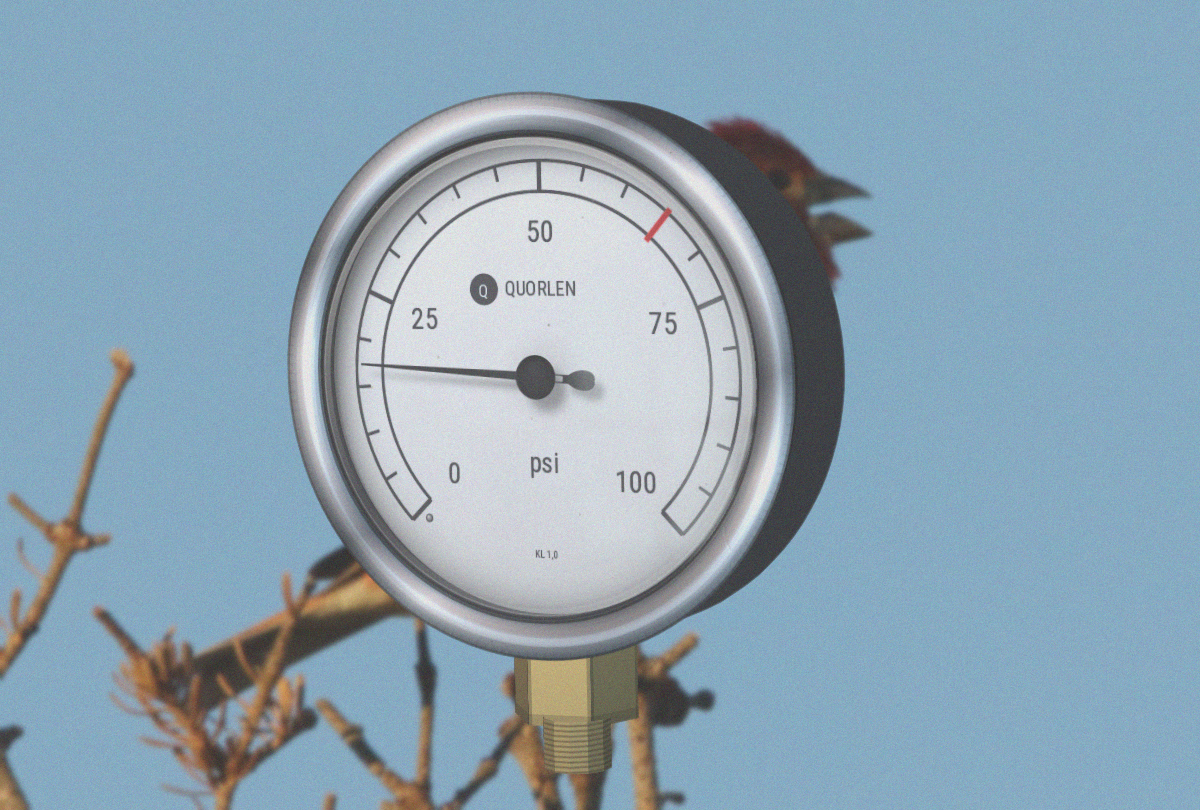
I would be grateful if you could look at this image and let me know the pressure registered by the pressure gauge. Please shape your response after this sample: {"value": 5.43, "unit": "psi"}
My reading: {"value": 17.5, "unit": "psi"}
